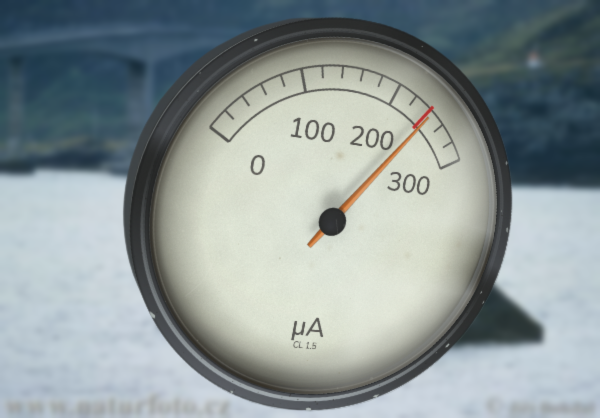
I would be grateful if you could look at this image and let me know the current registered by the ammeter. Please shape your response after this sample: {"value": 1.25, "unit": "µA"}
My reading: {"value": 240, "unit": "µA"}
